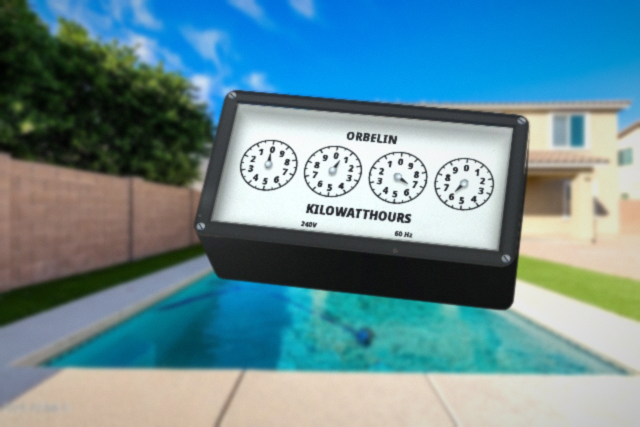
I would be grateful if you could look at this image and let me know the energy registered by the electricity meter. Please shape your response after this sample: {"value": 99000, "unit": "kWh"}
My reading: {"value": 66, "unit": "kWh"}
